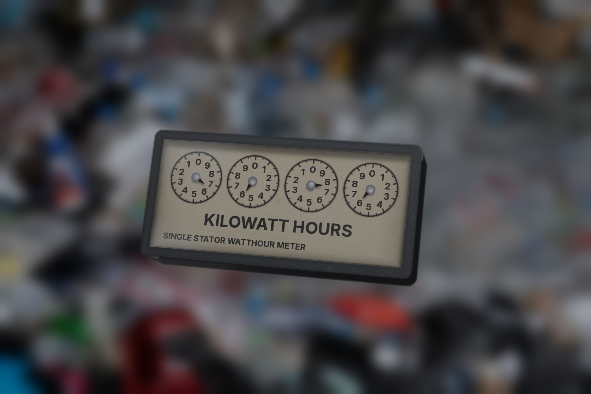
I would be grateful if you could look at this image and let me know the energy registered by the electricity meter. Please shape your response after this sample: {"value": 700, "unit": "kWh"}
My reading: {"value": 6576, "unit": "kWh"}
